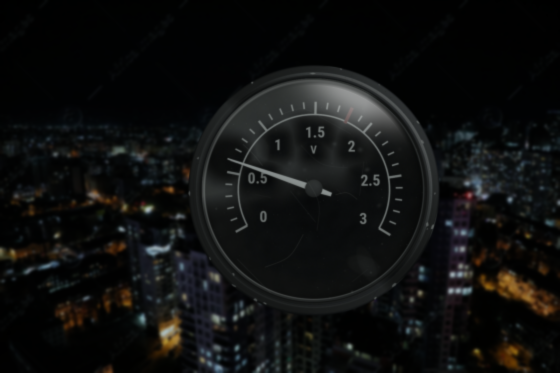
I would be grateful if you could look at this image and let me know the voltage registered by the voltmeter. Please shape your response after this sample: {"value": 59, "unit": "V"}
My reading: {"value": 0.6, "unit": "V"}
